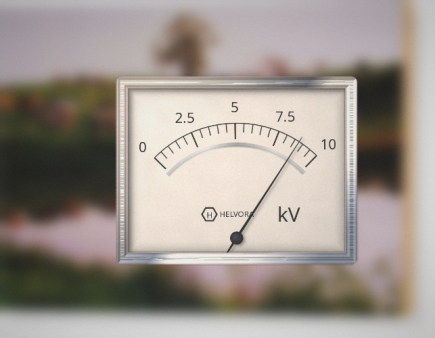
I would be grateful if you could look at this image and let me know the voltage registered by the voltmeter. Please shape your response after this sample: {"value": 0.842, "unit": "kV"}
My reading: {"value": 8.75, "unit": "kV"}
